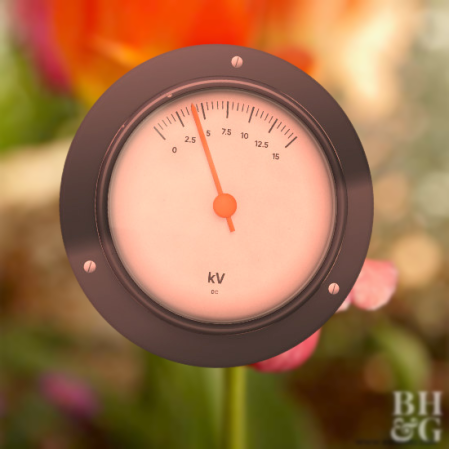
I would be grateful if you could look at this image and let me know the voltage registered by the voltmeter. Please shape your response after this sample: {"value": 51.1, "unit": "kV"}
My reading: {"value": 4, "unit": "kV"}
